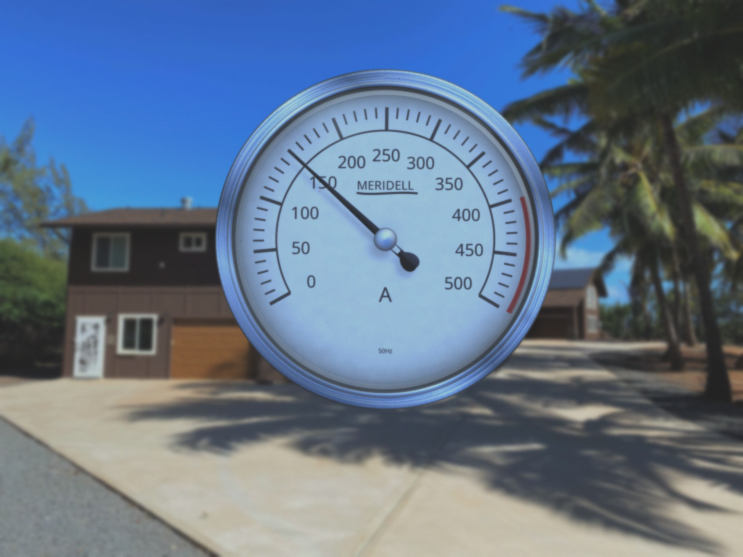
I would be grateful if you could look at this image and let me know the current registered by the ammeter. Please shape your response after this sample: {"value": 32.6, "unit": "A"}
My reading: {"value": 150, "unit": "A"}
